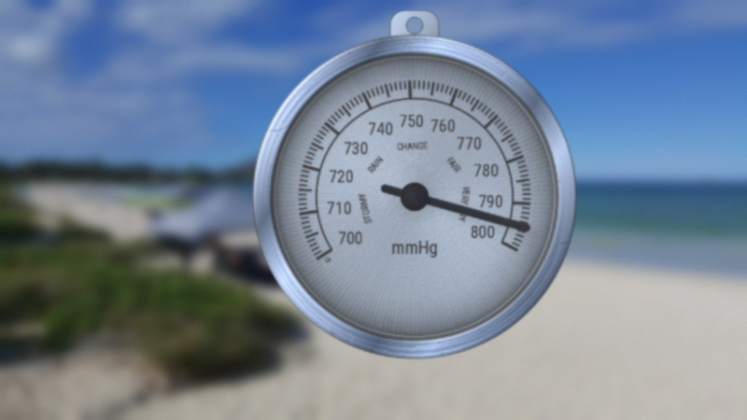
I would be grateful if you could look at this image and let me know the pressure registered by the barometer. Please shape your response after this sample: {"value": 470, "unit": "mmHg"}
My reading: {"value": 795, "unit": "mmHg"}
